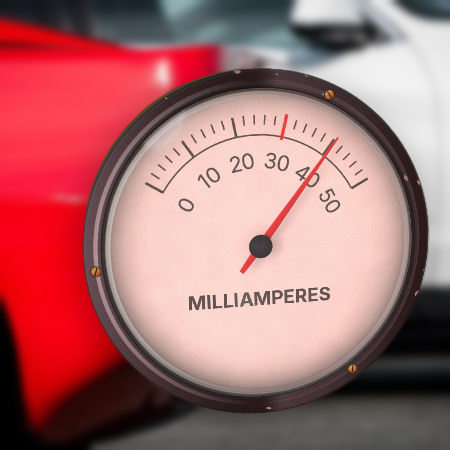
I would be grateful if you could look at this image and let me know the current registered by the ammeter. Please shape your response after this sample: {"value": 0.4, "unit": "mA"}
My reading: {"value": 40, "unit": "mA"}
